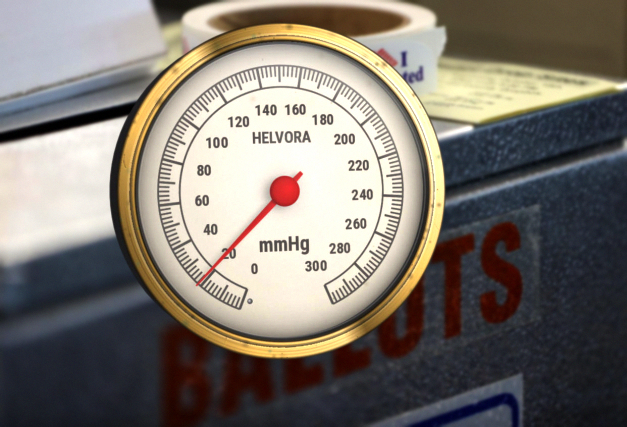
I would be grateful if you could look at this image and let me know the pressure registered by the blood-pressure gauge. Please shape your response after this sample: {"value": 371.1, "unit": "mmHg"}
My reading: {"value": 22, "unit": "mmHg"}
